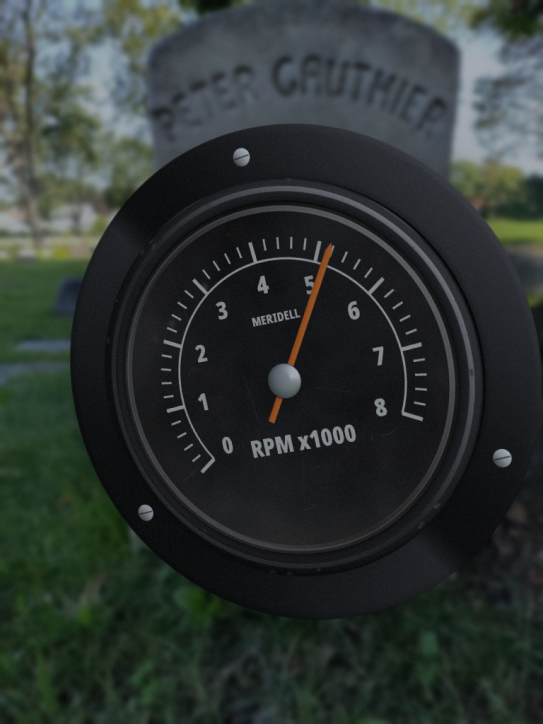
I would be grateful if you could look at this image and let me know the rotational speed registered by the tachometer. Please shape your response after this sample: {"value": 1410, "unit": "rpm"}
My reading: {"value": 5200, "unit": "rpm"}
